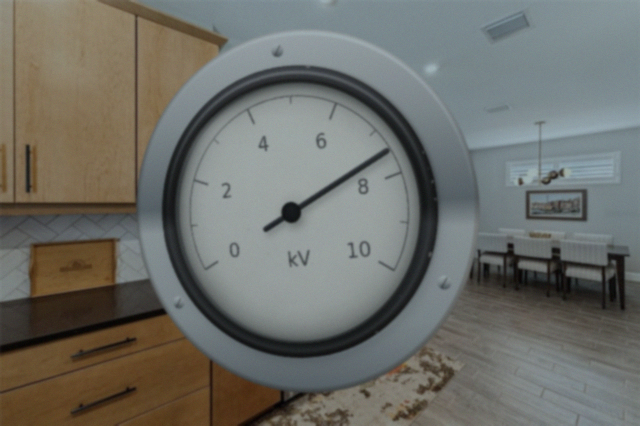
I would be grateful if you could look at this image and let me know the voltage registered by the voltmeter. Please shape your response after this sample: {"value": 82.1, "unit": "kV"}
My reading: {"value": 7.5, "unit": "kV"}
